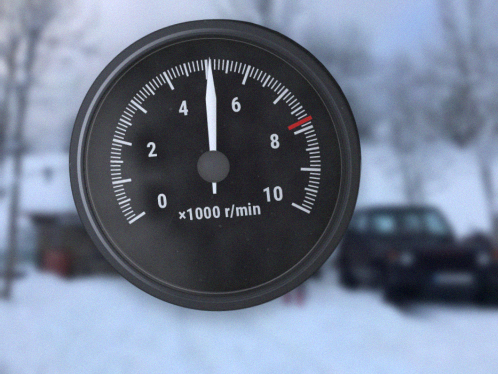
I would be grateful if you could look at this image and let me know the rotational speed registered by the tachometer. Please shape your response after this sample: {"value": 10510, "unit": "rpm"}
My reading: {"value": 5100, "unit": "rpm"}
